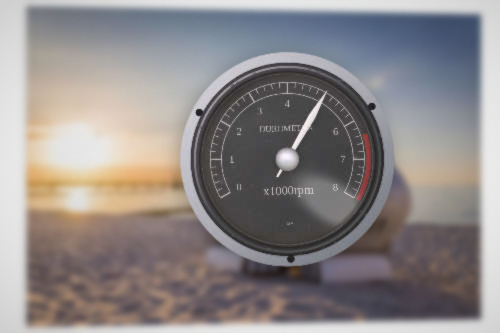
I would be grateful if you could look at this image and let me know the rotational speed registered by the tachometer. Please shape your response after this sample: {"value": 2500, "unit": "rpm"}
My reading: {"value": 5000, "unit": "rpm"}
